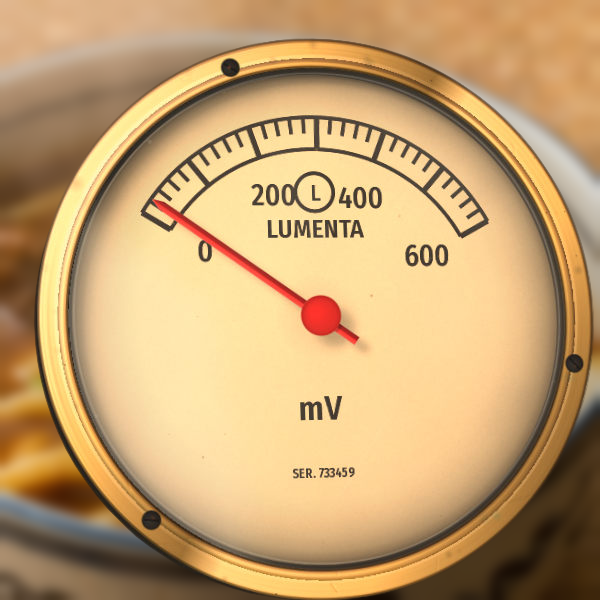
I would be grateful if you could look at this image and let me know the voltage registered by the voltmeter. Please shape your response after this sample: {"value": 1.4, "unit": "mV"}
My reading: {"value": 20, "unit": "mV"}
